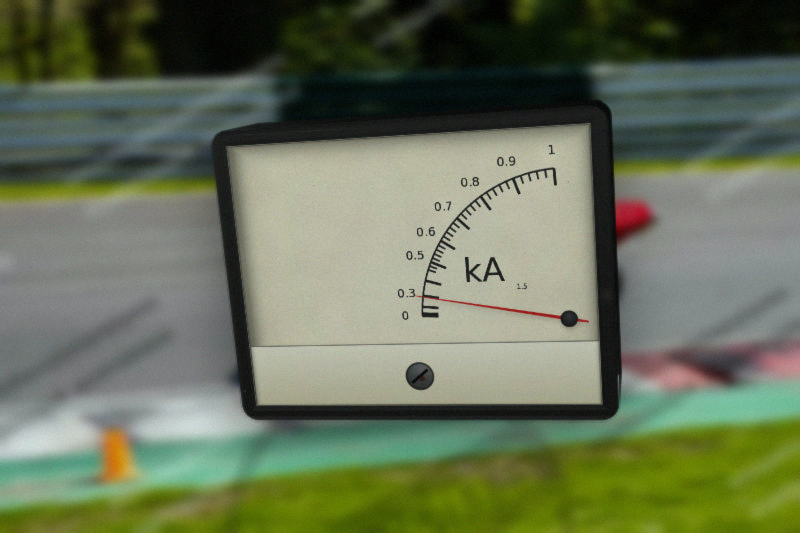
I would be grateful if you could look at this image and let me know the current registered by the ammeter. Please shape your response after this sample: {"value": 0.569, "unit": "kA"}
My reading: {"value": 0.3, "unit": "kA"}
